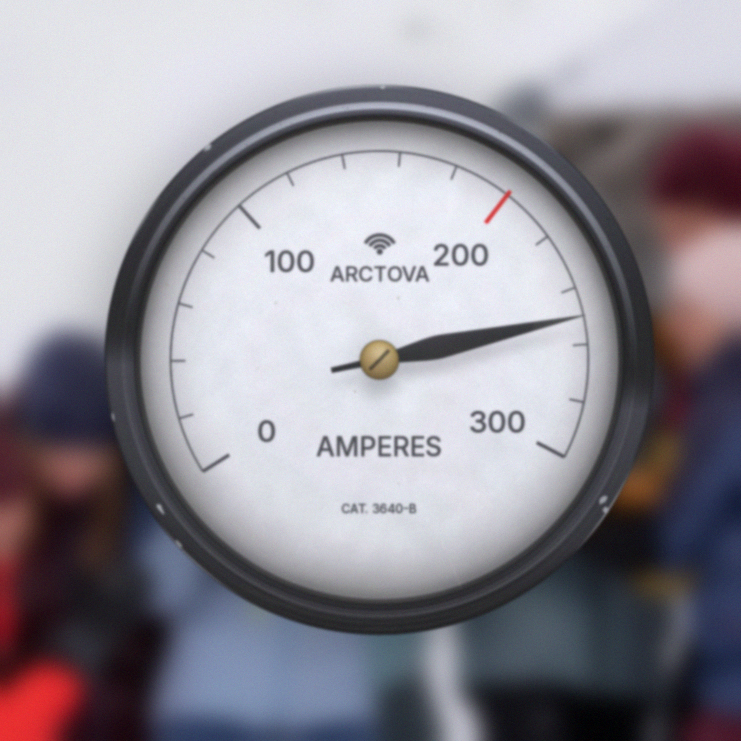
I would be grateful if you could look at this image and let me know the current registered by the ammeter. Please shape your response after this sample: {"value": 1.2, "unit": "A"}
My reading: {"value": 250, "unit": "A"}
